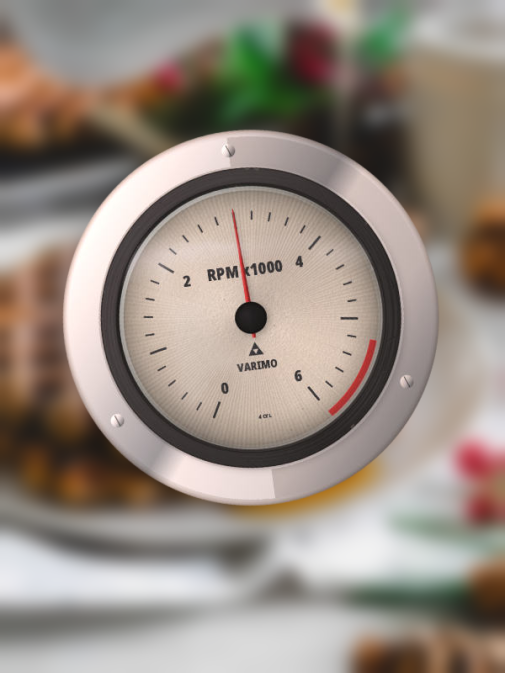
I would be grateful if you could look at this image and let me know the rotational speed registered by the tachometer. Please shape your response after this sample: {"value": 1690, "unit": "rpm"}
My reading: {"value": 3000, "unit": "rpm"}
